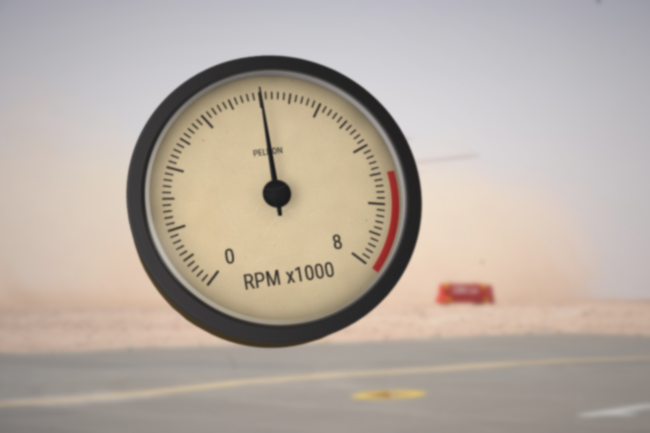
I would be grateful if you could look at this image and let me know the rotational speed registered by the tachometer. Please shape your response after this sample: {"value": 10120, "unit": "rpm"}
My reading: {"value": 4000, "unit": "rpm"}
